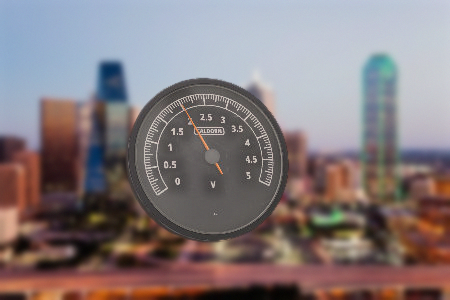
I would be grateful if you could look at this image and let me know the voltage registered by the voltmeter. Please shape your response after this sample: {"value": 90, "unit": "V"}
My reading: {"value": 2, "unit": "V"}
